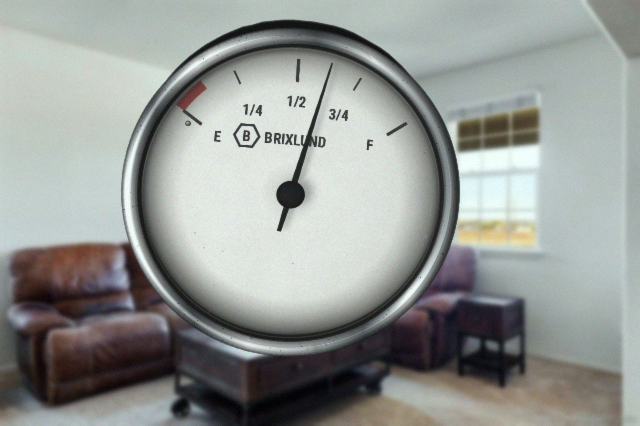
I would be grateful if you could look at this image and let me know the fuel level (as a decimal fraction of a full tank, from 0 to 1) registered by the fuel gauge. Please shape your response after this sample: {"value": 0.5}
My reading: {"value": 0.625}
